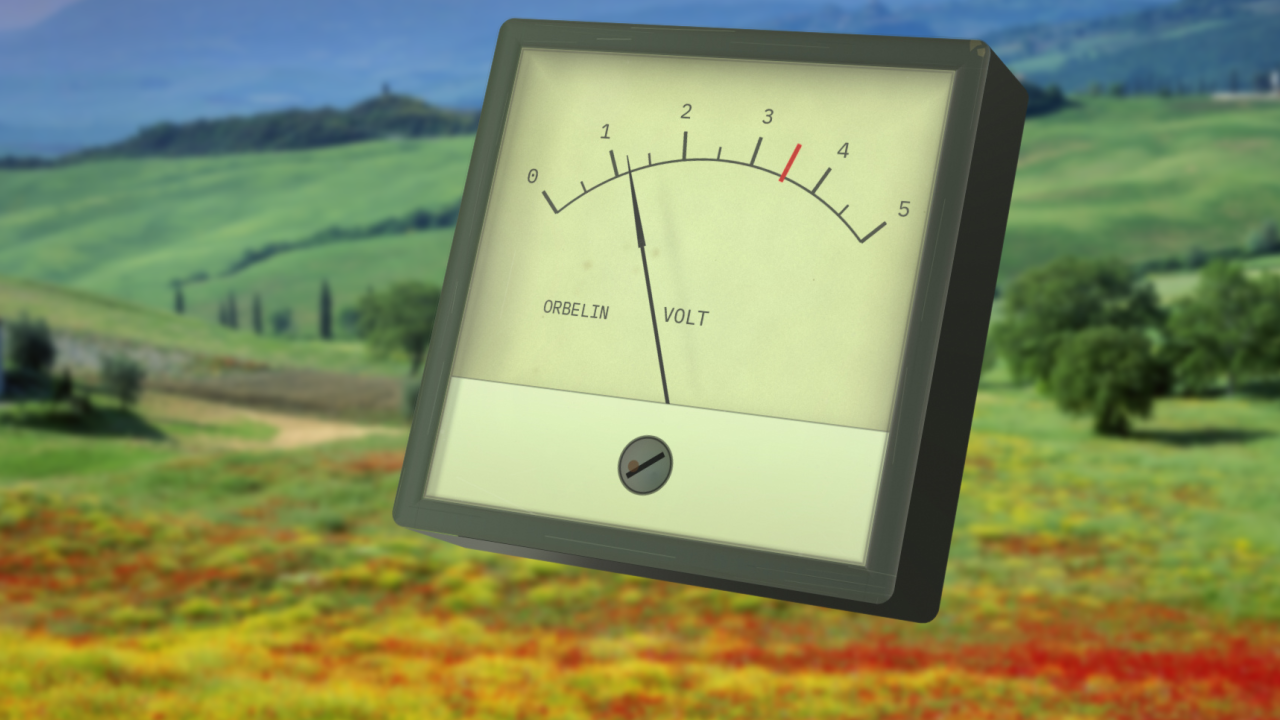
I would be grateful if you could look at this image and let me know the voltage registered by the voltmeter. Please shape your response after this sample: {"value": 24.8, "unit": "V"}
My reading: {"value": 1.25, "unit": "V"}
